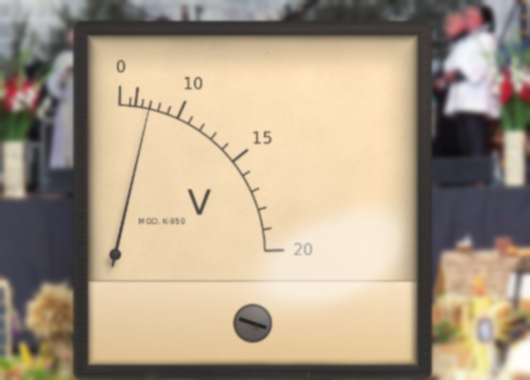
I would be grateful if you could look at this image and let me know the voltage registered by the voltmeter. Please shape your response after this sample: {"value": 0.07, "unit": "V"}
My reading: {"value": 7, "unit": "V"}
